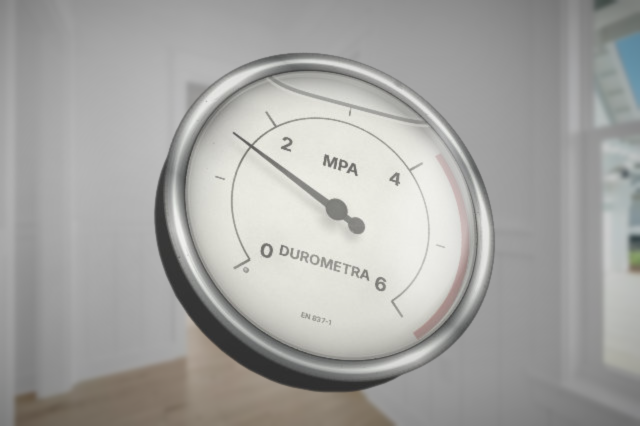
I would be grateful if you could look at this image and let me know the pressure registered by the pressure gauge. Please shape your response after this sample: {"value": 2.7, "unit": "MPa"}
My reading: {"value": 1.5, "unit": "MPa"}
